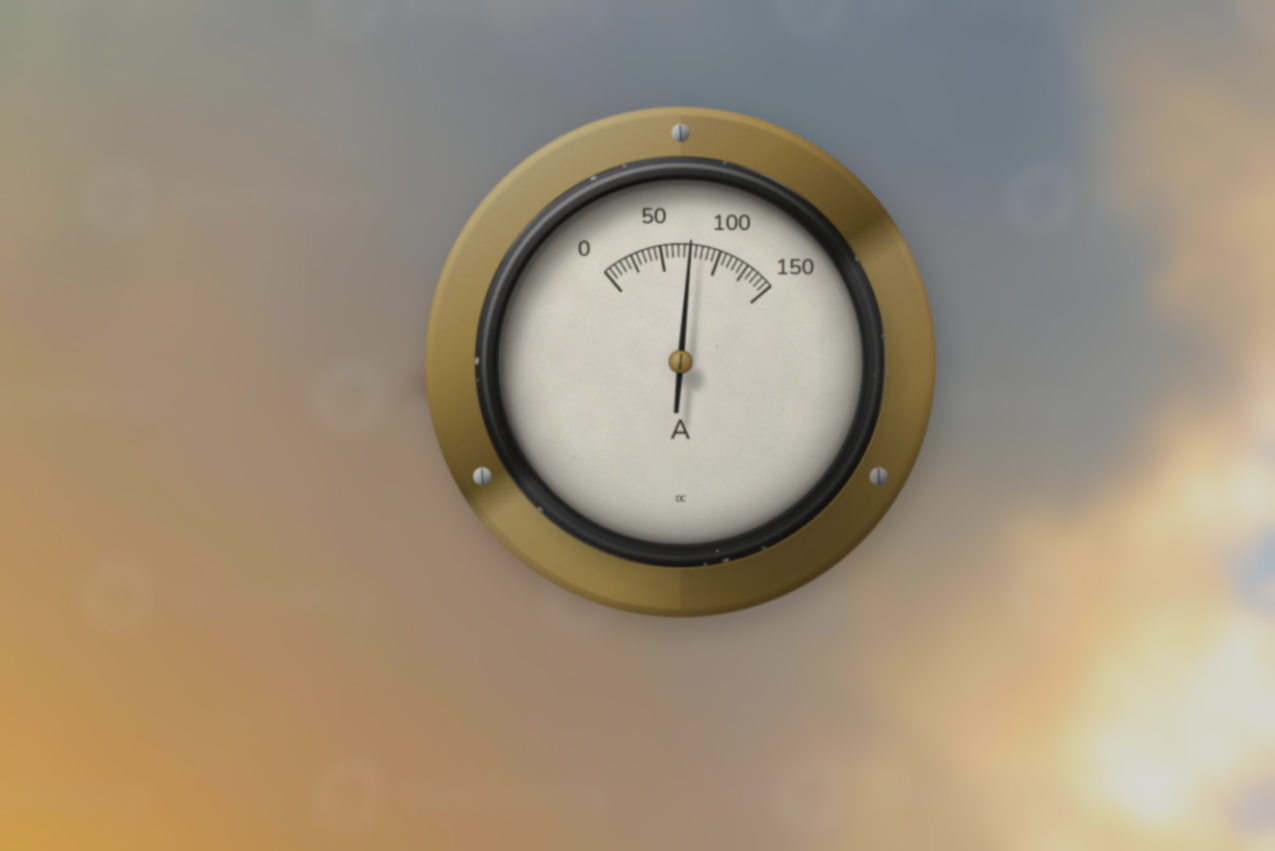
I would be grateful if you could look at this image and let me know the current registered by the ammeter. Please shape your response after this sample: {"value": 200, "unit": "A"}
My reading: {"value": 75, "unit": "A"}
